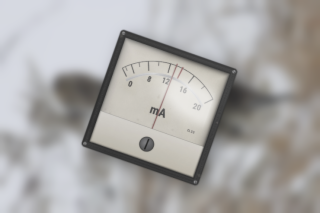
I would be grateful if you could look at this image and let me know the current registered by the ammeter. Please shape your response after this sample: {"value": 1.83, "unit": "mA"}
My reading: {"value": 13, "unit": "mA"}
